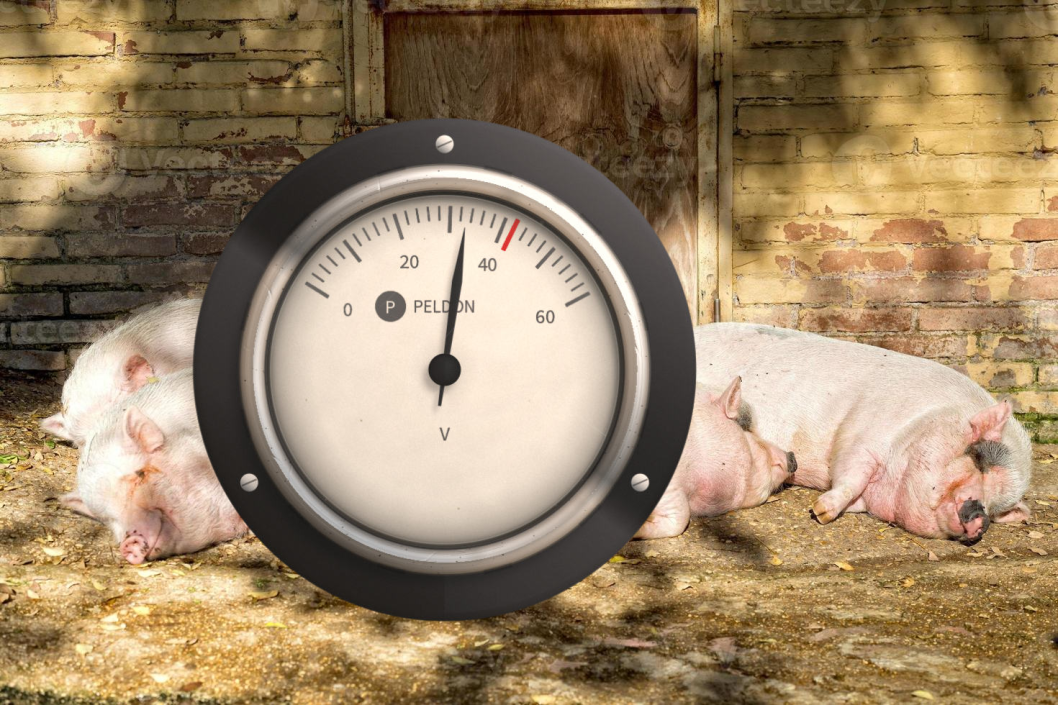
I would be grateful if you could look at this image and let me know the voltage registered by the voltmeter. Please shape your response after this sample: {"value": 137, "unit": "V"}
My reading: {"value": 33, "unit": "V"}
